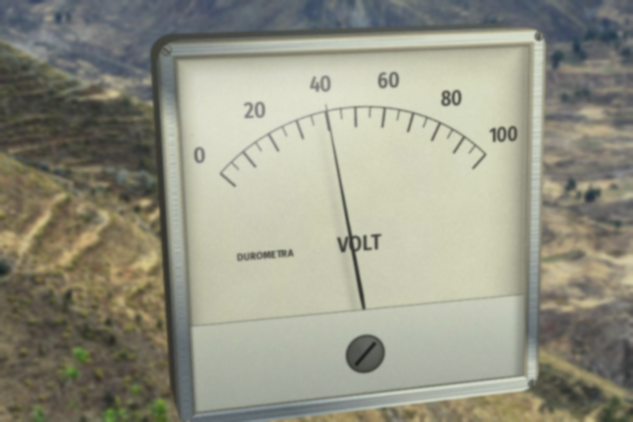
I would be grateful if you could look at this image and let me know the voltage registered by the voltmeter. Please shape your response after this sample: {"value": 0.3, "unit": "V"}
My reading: {"value": 40, "unit": "V"}
